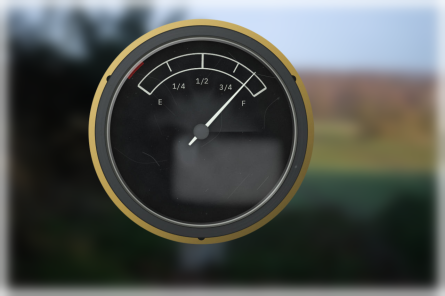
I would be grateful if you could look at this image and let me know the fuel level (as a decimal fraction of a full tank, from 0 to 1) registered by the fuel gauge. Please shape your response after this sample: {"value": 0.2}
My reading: {"value": 0.875}
